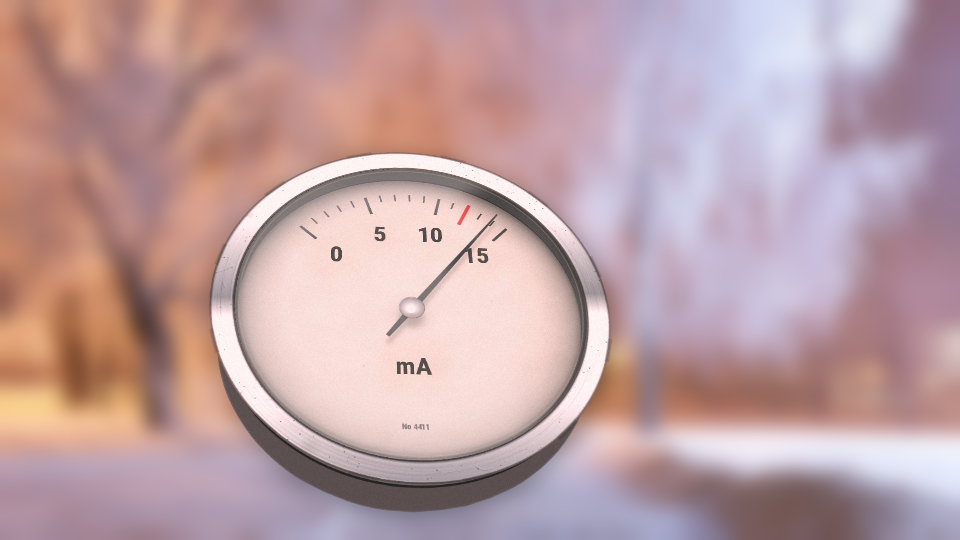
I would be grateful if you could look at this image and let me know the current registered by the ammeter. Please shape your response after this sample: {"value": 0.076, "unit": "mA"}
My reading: {"value": 14, "unit": "mA"}
